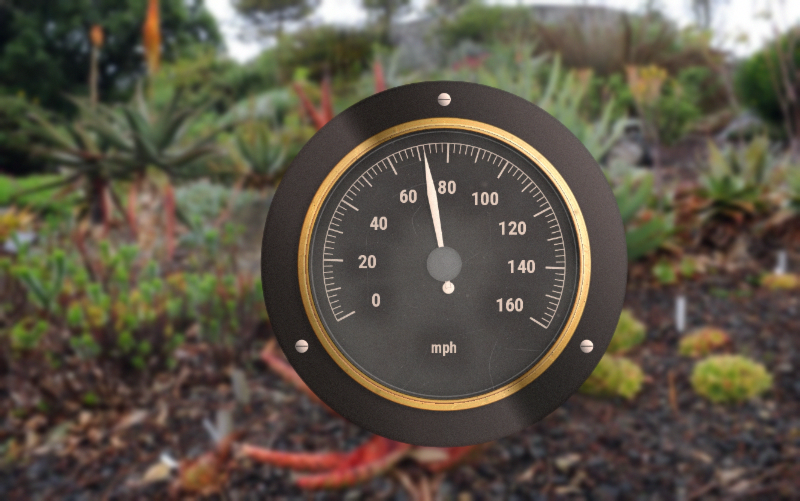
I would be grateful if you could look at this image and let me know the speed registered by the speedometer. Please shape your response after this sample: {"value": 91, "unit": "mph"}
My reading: {"value": 72, "unit": "mph"}
